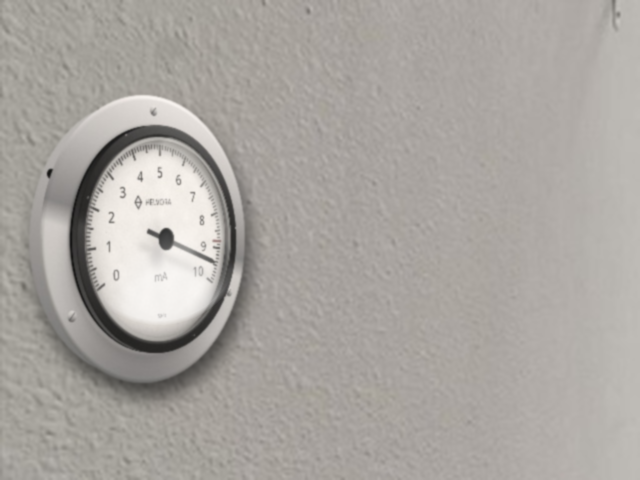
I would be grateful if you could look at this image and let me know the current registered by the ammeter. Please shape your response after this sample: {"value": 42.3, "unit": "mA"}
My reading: {"value": 9.5, "unit": "mA"}
